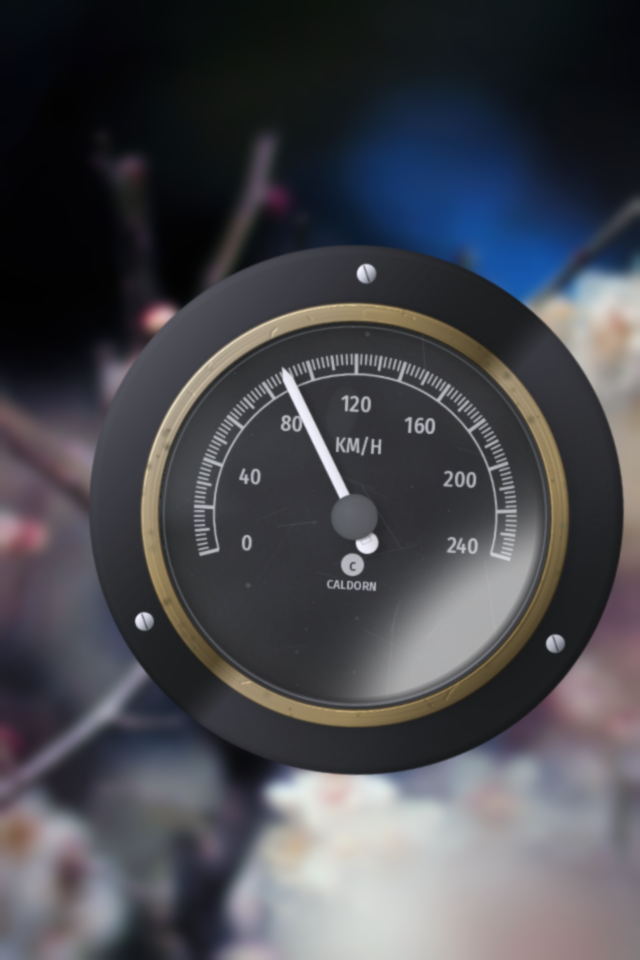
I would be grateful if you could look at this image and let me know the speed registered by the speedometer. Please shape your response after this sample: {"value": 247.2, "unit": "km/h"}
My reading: {"value": 90, "unit": "km/h"}
